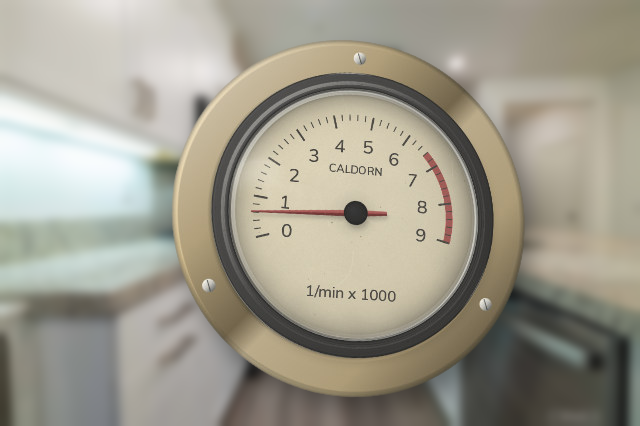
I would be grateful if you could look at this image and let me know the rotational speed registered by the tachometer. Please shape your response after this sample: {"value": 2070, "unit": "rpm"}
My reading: {"value": 600, "unit": "rpm"}
